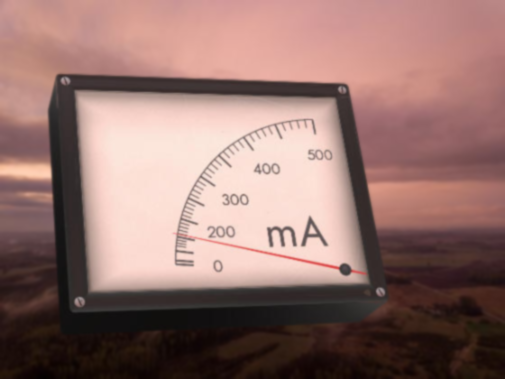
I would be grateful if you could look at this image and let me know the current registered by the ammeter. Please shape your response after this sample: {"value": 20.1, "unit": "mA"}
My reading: {"value": 150, "unit": "mA"}
